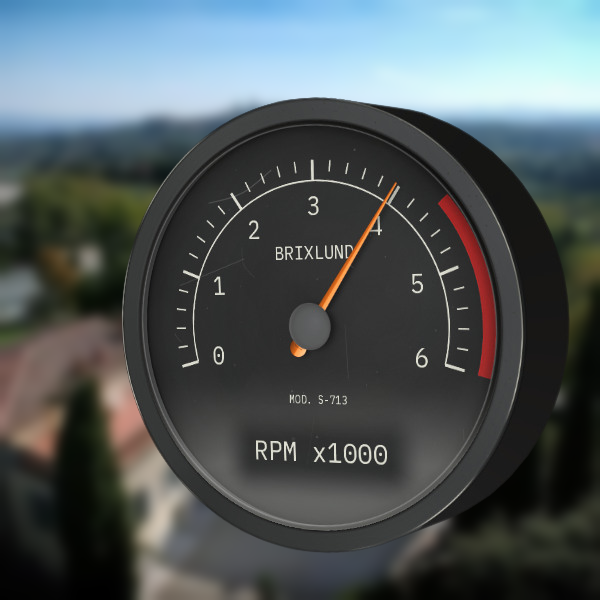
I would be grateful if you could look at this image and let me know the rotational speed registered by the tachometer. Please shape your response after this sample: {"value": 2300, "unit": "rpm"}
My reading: {"value": 4000, "unit": "rpm"}
